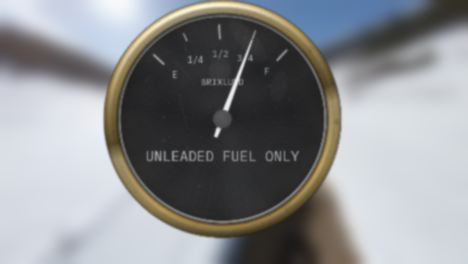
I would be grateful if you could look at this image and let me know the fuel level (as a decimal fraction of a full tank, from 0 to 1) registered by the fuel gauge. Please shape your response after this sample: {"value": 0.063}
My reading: {"value": 0.75}
